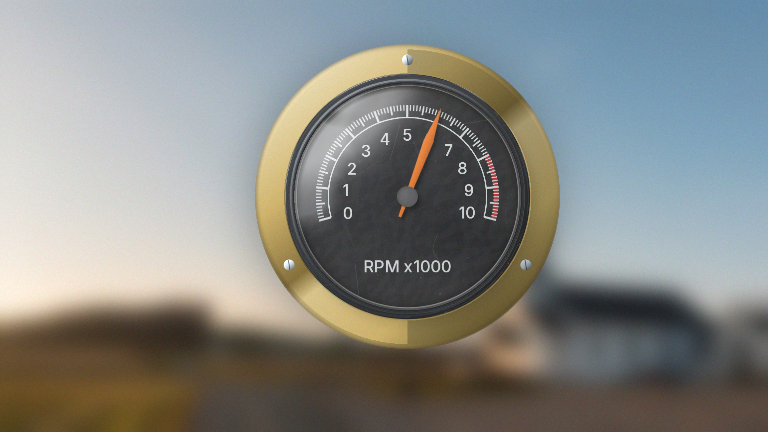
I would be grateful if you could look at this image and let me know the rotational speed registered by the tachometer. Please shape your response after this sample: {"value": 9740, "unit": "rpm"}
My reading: {"value": 6000, "unit": "rpm"}
